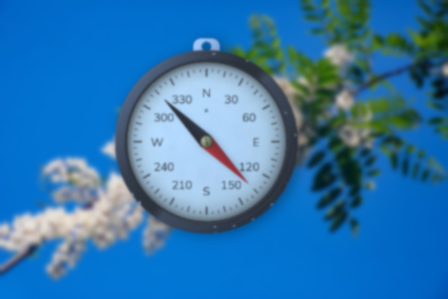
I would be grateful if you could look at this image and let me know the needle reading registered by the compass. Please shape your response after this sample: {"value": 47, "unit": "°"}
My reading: {"value": 135, "unit": "°"}
